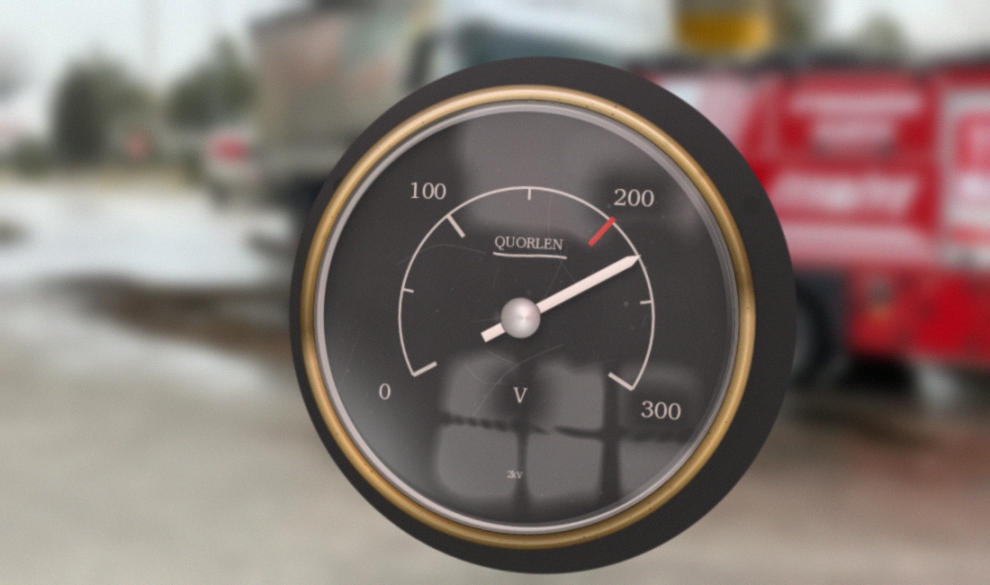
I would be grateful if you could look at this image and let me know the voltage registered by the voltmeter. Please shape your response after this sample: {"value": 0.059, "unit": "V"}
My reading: {"value": 225, "unit": "V"}
